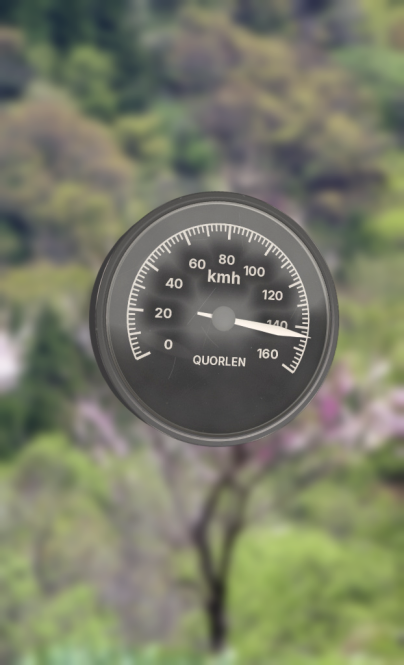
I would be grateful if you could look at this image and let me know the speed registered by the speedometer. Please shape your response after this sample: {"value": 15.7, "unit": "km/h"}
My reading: {"value": 144, "unit": "km/h"}
